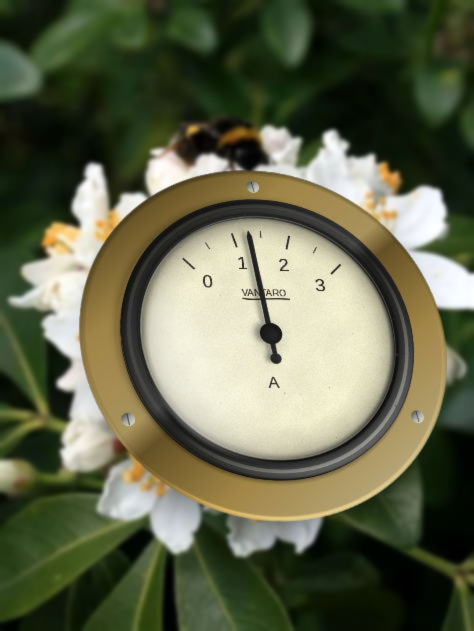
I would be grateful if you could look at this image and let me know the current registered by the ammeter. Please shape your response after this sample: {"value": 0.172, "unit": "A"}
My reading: {"value": 1.25, "unit": "A"}
